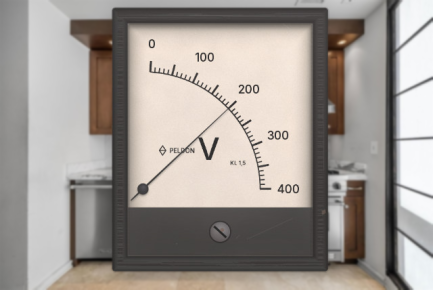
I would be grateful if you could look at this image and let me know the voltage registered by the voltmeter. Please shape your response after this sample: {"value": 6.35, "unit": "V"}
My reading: {"value": 200, "unit": "V"}
